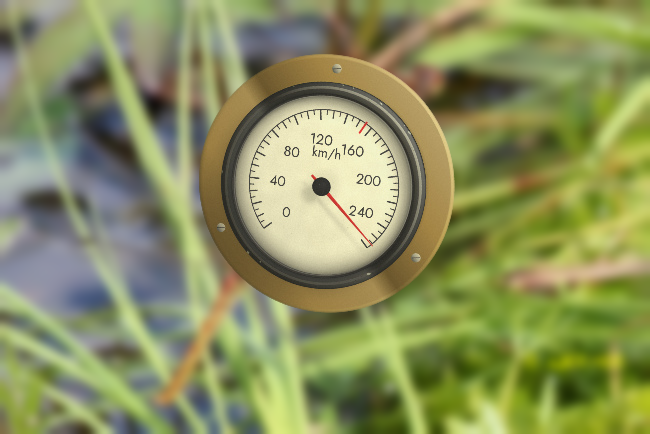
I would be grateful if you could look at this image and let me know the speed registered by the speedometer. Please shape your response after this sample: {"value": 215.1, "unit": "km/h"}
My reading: {"value": 255, "unit": "km/h"}
